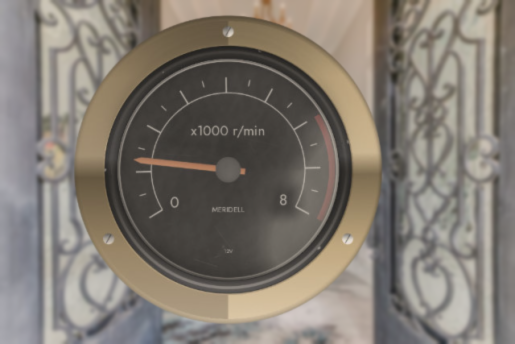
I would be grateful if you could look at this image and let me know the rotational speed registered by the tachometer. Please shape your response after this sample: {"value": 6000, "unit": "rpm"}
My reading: {"value": 1250, "unit": "rpm"}
